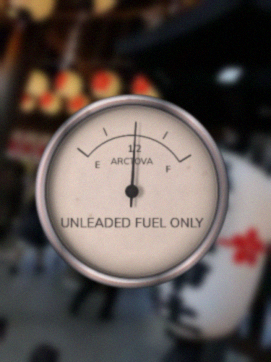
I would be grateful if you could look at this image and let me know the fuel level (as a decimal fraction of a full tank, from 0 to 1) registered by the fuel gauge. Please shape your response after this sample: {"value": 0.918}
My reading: {"value": 0.5}
